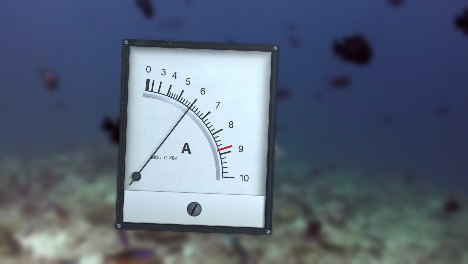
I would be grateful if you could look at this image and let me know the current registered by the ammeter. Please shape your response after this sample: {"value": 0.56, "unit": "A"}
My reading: {"value": 6, "unit": "A"}
